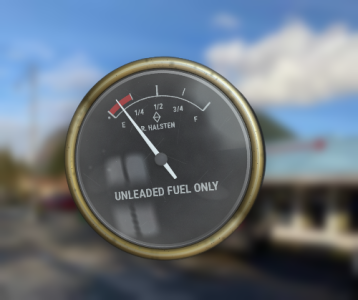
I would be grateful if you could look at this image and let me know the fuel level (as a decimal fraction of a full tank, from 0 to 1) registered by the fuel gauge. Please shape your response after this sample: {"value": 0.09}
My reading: {"value": 0.125}
